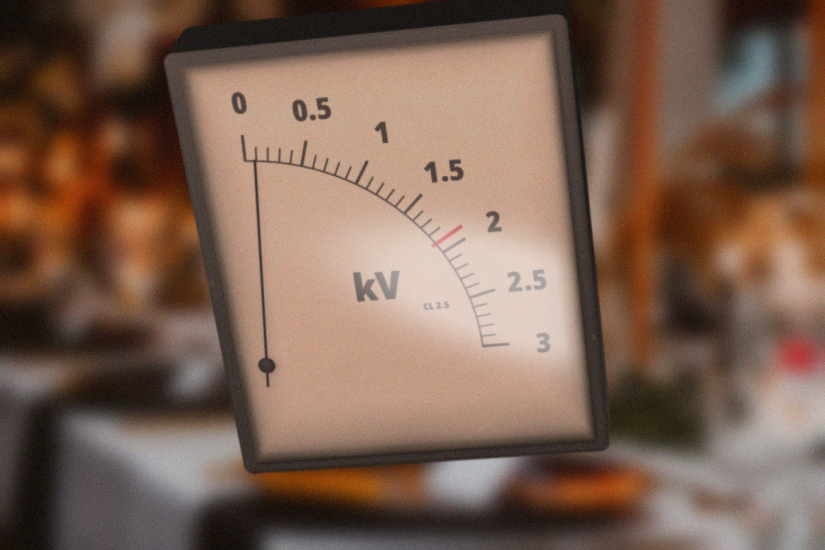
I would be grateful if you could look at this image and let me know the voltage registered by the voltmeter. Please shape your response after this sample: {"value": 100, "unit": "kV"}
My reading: {"value": 0.1, "unit": "kV"}
